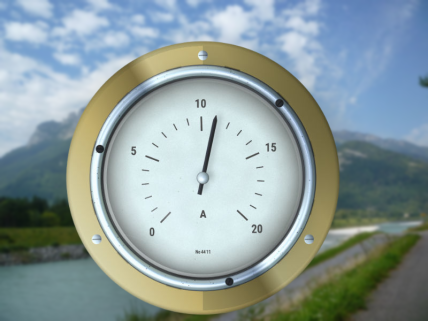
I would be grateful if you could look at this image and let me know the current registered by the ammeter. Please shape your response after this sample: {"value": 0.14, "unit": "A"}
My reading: {"value": 11, "unit": "A"}
